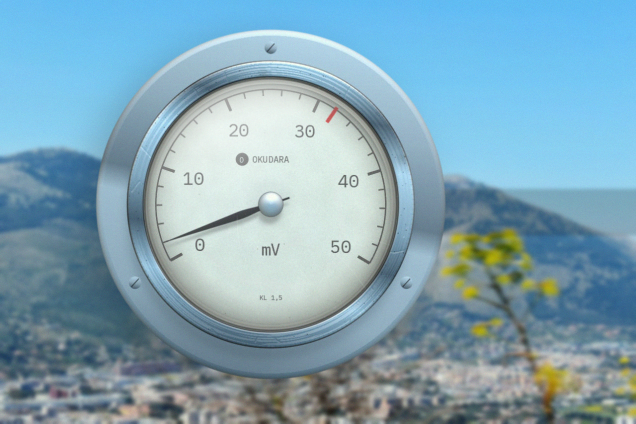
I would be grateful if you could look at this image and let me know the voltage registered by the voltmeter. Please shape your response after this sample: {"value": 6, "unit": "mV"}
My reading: {"value": 2, "unit": "mV"}
